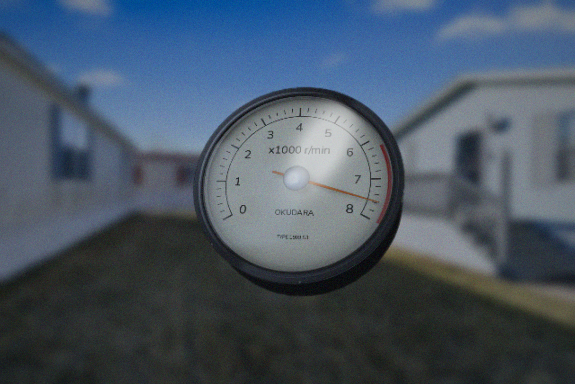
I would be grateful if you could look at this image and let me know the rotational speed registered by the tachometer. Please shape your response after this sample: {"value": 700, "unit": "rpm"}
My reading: {"value": 7600, "unit": "rpm"}
